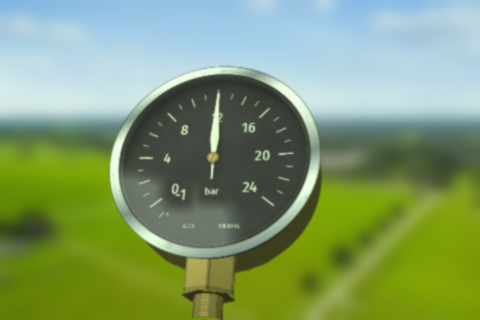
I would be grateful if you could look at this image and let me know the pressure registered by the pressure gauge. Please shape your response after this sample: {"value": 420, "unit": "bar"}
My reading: {"value": 12, "unit": "bar"}
